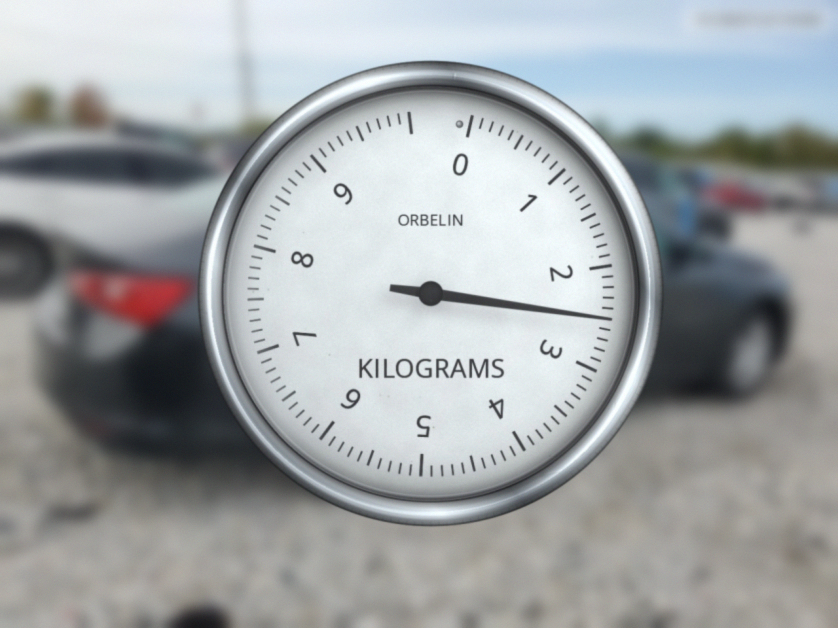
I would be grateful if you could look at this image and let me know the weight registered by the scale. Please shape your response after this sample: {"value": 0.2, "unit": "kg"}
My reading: {"value": 2.5, "unit": "kg"}
